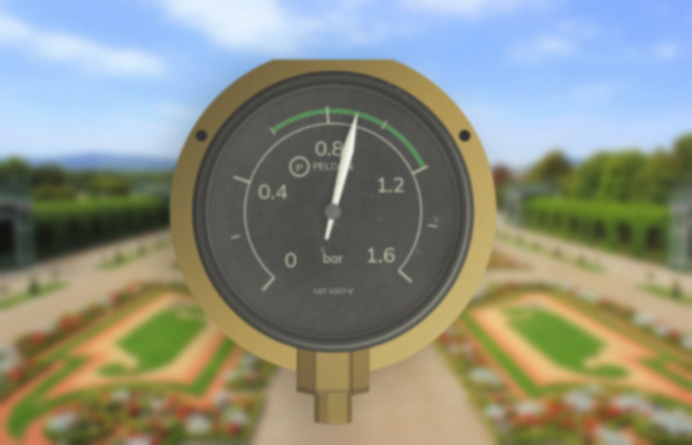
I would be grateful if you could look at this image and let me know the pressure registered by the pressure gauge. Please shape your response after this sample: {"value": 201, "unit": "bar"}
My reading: {"value": 0.9, "unit": "bar"}
